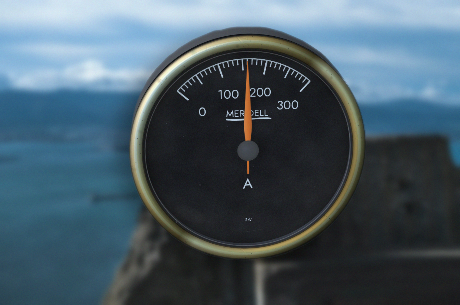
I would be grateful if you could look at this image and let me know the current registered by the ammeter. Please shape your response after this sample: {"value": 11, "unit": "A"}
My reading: {"value": 160, "unit": "A"}
